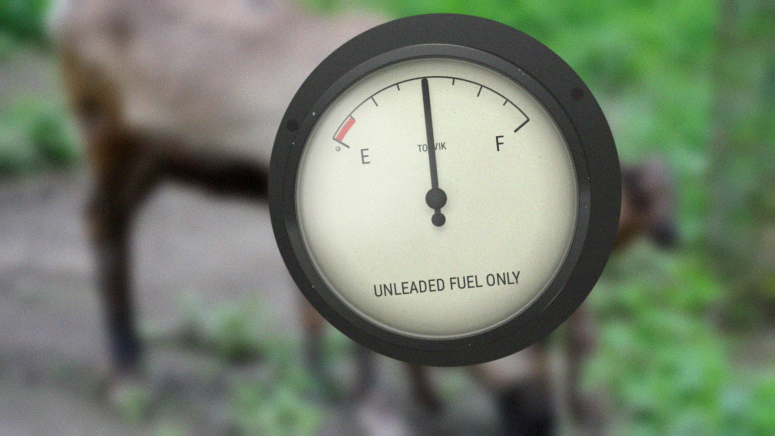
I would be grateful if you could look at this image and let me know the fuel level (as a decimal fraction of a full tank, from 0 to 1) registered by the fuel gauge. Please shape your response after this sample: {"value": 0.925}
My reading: {"value": 0.5}
